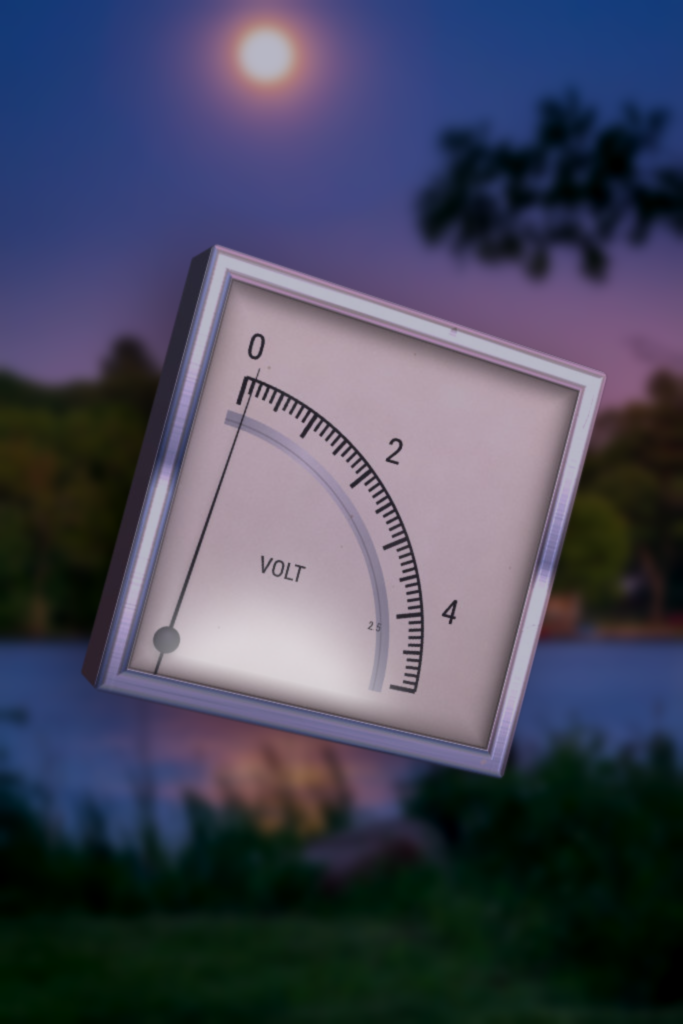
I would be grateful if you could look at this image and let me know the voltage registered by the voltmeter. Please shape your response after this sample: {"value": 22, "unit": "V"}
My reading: {"value": 0.1, "unit": "V"}
